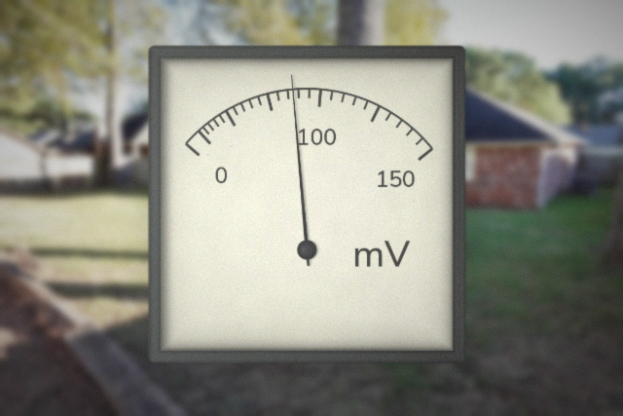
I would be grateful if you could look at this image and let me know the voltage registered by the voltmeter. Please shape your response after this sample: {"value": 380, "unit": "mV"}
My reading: {"value": 87.5, "unit": "mV"}
